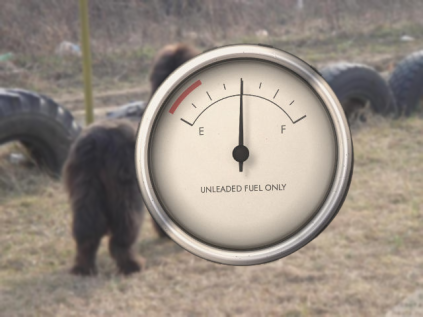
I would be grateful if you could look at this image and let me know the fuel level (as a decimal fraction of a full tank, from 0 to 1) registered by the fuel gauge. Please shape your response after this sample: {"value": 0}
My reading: {"value": 0.5}
